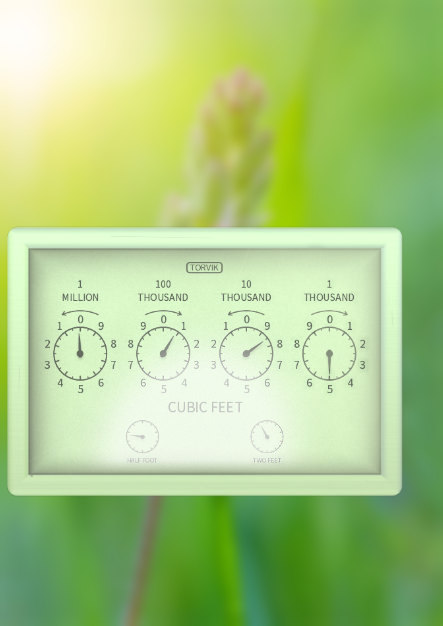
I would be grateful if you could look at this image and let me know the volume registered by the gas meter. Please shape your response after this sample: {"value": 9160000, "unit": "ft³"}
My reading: {"value": 8500, "unit": "ft³"}
